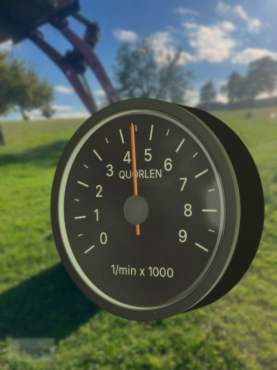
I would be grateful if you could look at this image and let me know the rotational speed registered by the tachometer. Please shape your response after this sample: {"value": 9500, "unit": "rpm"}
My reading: {"value": 4500, "unit": "rpm"}
